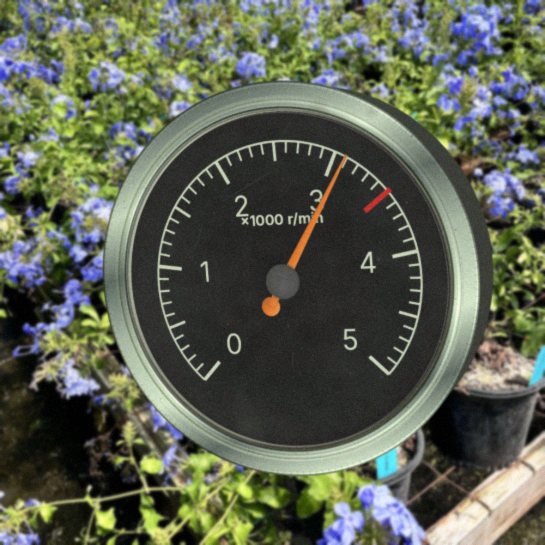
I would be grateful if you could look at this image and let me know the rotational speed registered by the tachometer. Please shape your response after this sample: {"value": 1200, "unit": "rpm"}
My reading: {"value": 3100, "unit": "rpm"}
